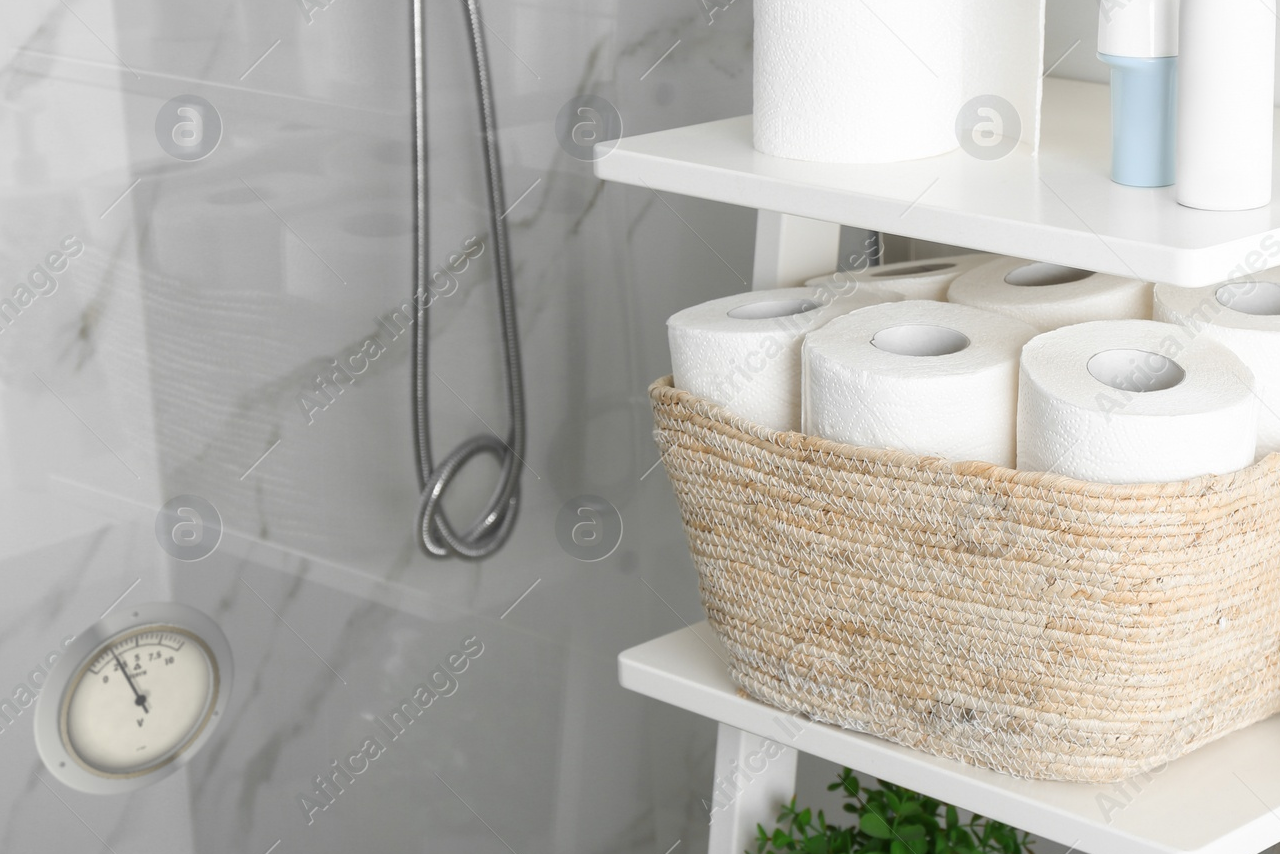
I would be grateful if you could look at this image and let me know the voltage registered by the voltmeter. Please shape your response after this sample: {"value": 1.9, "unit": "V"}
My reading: {"value": 2.5, "unit": "V"}
